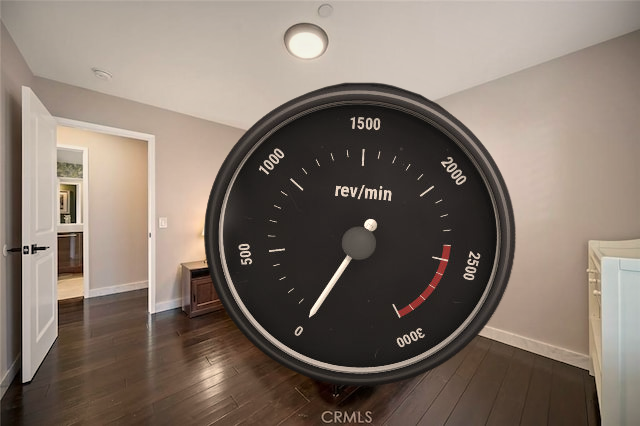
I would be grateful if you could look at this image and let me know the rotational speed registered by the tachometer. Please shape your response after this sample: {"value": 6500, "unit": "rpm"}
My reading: {"value": 0, "unit": "rpm"}
